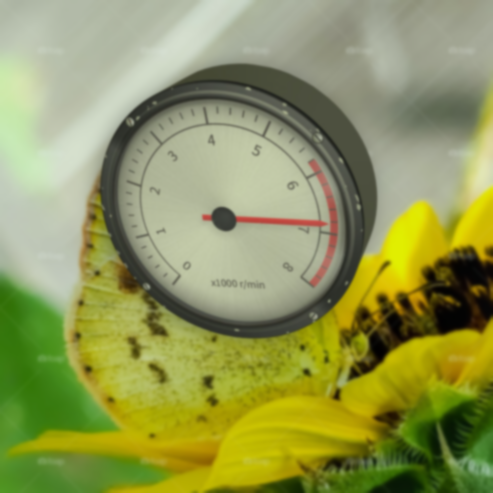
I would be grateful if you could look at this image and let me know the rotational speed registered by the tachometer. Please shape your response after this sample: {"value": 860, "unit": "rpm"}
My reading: {"value": 6800, "unit": "rpm"}
